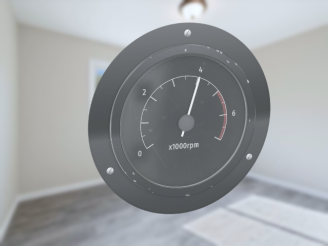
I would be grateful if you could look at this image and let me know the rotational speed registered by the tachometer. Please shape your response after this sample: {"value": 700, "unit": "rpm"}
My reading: {"value": 4000, "unit": "rpm"}
